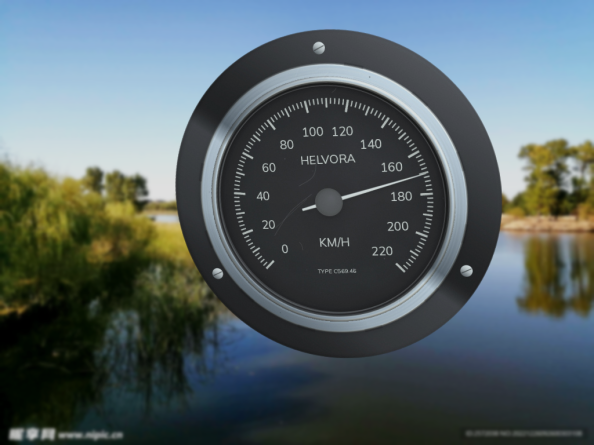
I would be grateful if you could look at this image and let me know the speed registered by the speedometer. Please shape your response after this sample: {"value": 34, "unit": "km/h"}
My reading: {"value": 170, "unit": "km/h"}
